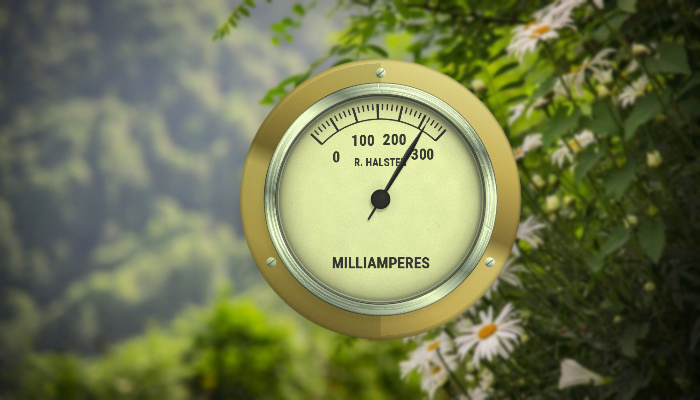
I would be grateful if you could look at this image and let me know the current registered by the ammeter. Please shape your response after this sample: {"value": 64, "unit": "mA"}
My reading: {"value": 260, "unit": "mA"}
